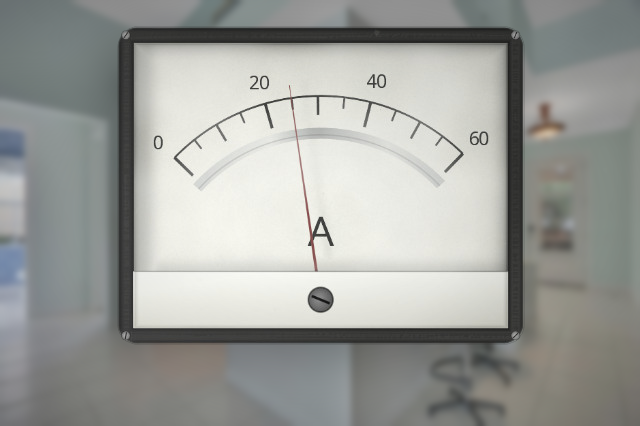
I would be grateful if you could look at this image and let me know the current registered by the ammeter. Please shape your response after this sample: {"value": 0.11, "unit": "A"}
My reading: {"value": 25, "unit": "A"}
